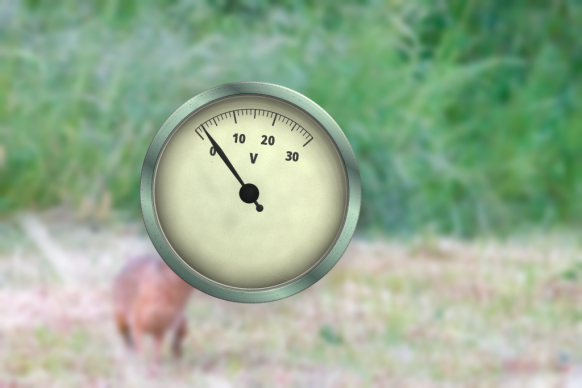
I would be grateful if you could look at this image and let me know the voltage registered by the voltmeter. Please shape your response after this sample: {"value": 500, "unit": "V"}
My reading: {"value": 2, "unit": "V"}
